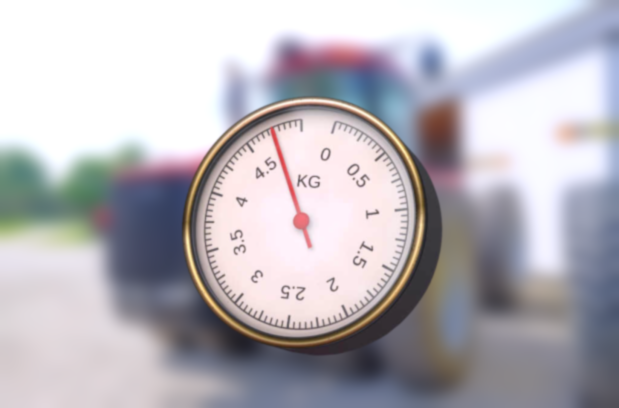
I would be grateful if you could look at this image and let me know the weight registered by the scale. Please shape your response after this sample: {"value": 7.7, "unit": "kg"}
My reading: {"value": 4.75, "unit": "kg"}
